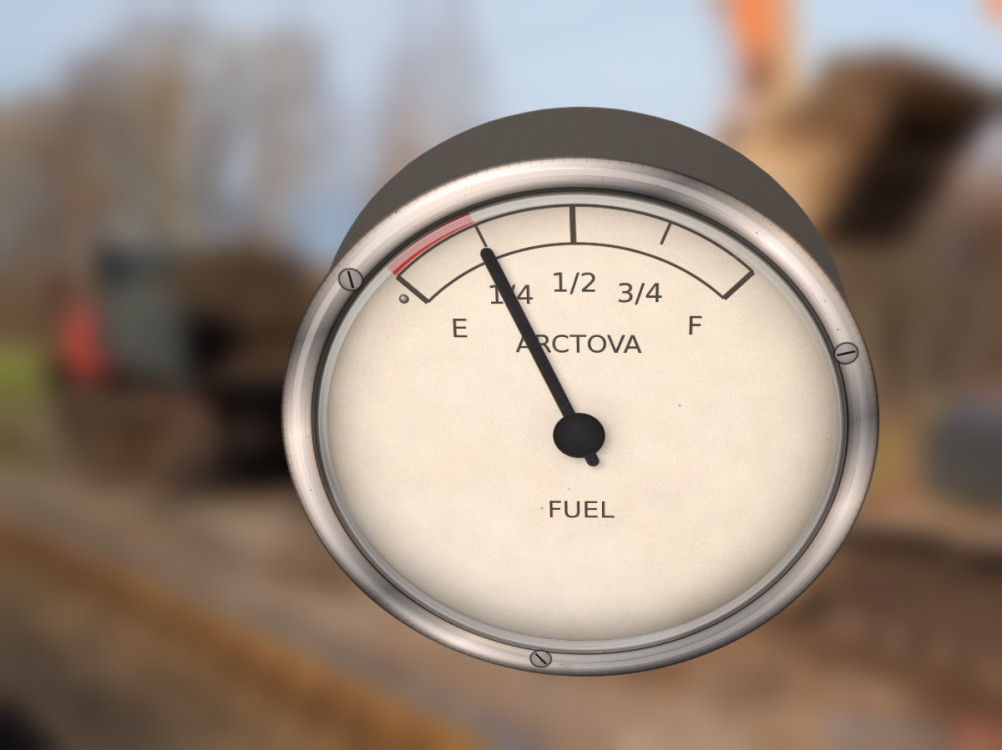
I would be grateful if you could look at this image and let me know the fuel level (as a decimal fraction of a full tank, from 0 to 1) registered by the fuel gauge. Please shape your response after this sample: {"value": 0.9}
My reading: {"value": 0.25}
